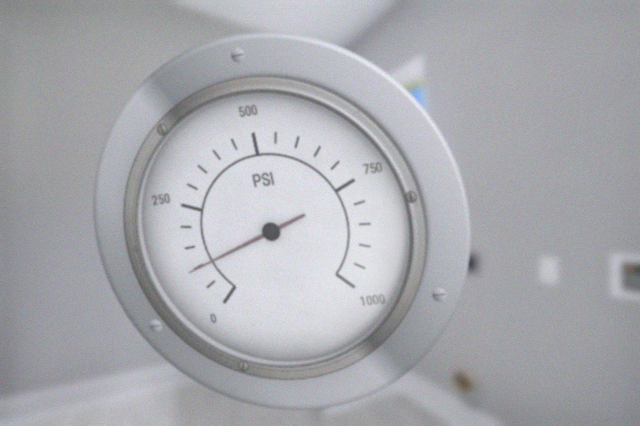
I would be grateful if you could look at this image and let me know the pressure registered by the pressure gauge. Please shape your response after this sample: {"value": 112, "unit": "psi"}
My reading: {"value": 100, "unit": "psi"}
